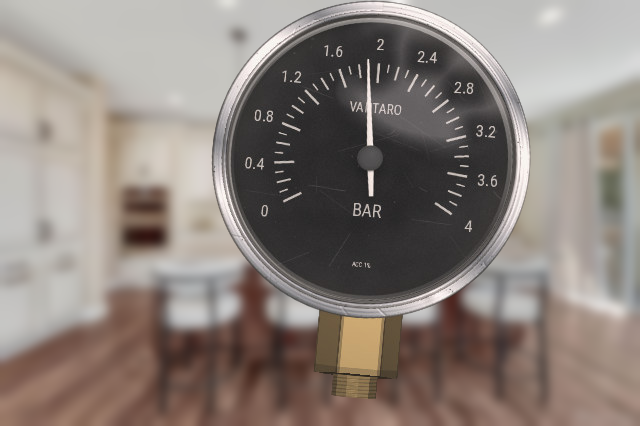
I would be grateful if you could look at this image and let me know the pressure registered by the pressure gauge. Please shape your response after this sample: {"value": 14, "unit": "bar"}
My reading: {"value": 1.9, "unit": "bar"}
